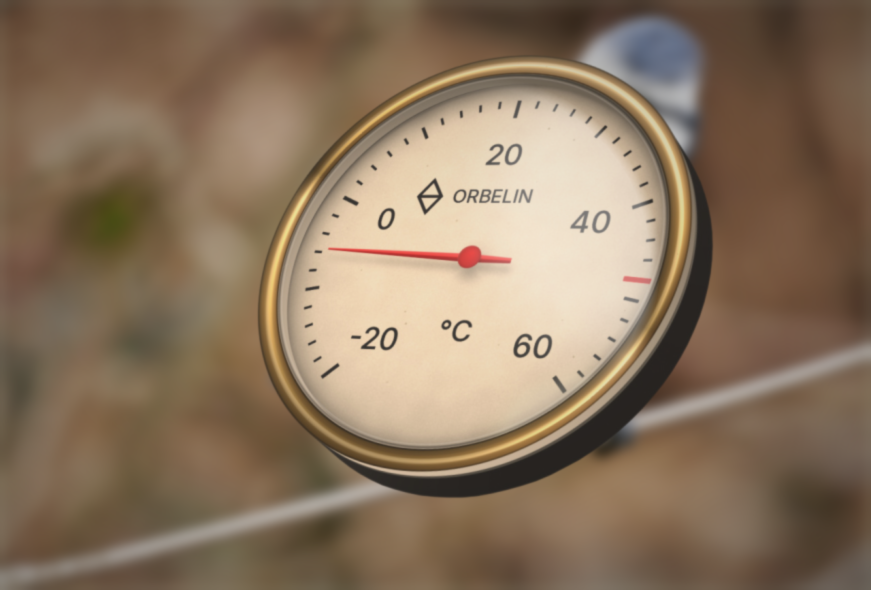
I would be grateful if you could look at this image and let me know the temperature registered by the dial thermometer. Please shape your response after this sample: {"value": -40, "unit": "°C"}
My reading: {"value": -6, "unit": "°C"}
